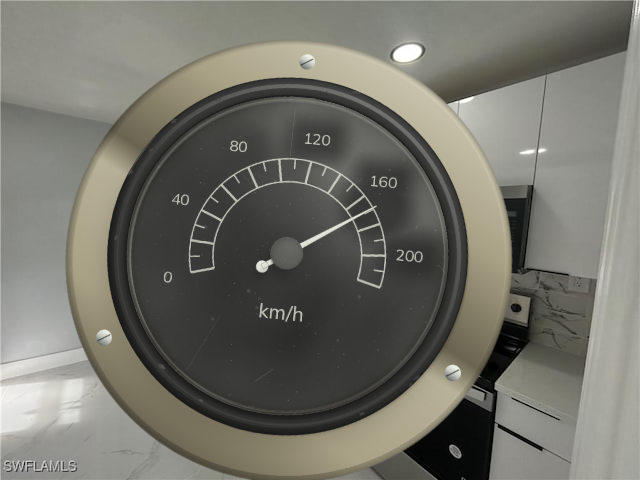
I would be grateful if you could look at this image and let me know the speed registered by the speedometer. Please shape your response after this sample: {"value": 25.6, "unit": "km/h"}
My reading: {"value": 170, "unit": "km/h"}
